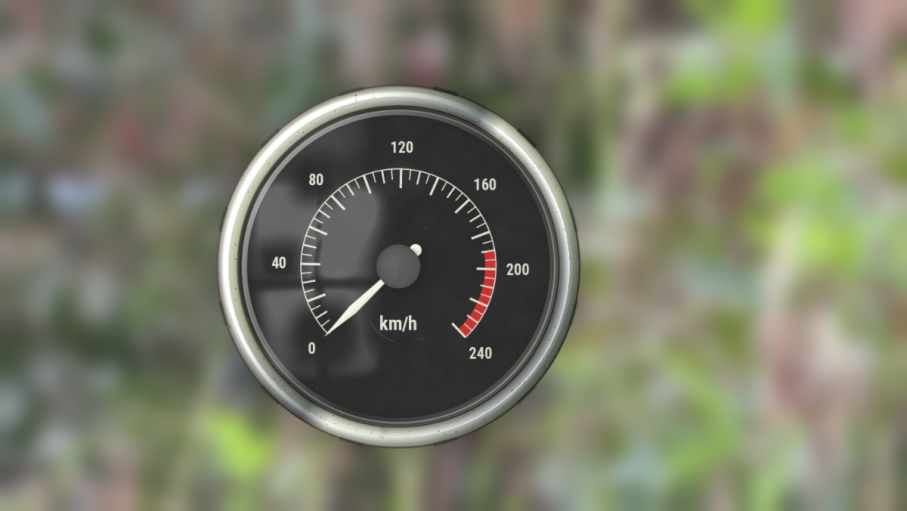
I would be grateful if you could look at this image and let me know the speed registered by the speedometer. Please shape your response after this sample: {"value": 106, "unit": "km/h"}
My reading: {"value": 0, "unit": "km/h"}
